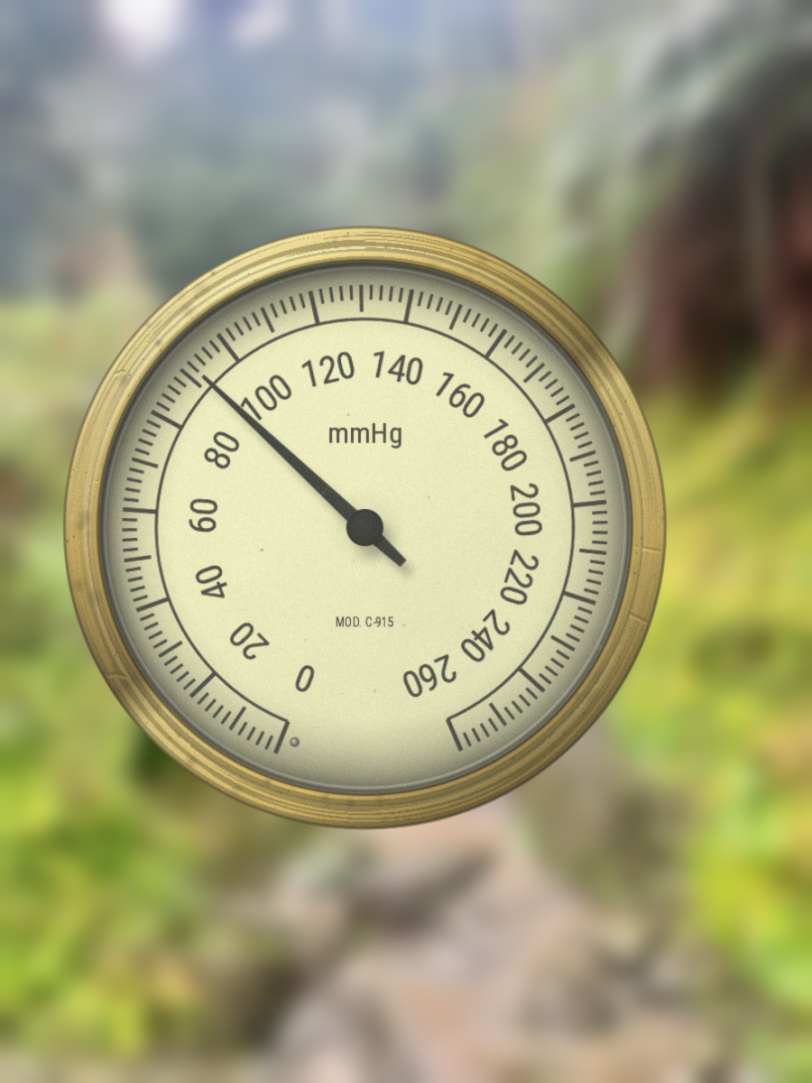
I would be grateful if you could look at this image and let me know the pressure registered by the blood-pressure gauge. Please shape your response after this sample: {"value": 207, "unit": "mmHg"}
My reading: {"value": 92, "unit": "mmHg"}
